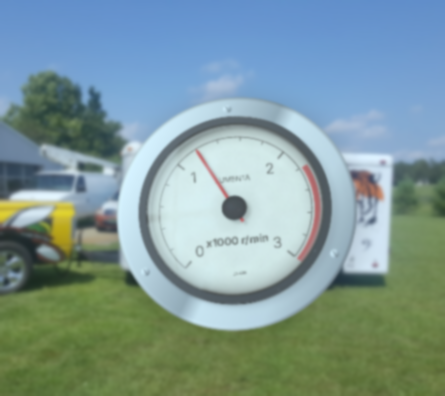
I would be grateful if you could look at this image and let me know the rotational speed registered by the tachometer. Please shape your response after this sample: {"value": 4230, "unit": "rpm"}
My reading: {"value": 1200, "unit": "rpm"}
